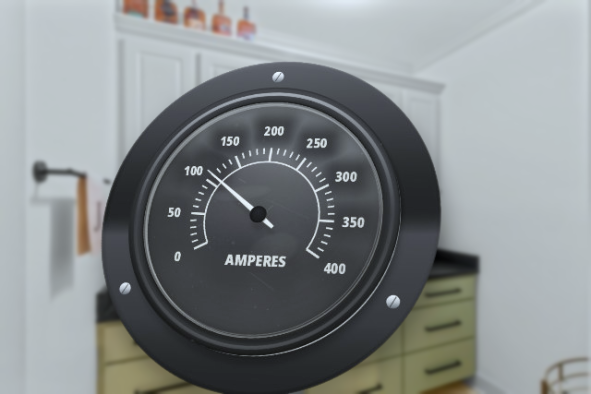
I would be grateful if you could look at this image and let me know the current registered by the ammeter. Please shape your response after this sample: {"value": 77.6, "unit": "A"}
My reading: {"value": 110, "unit": "A"}
